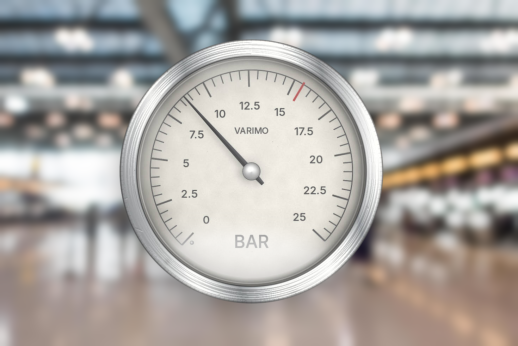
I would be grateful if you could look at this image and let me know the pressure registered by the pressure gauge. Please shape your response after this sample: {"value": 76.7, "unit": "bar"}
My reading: {"value": 8.75, "unit": "bar"}
